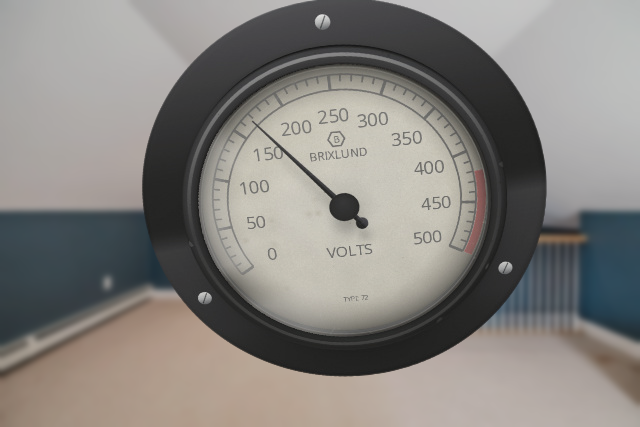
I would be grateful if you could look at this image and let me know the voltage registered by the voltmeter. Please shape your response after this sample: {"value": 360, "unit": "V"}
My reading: {"value": 170, "unit": "V"}
